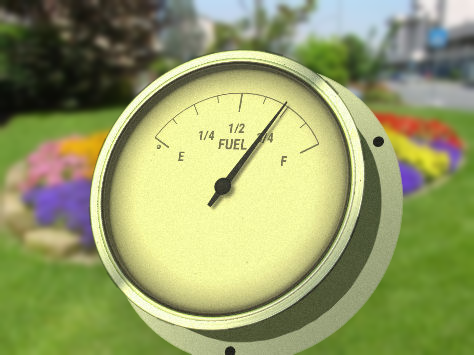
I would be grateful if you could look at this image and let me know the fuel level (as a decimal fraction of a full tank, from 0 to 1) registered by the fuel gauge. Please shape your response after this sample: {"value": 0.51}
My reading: {"value": 0.75}
